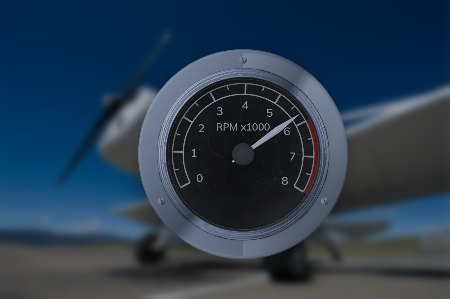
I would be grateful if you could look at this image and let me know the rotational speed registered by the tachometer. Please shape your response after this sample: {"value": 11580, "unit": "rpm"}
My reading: {"value": 5750, "unit": "rpm"}
